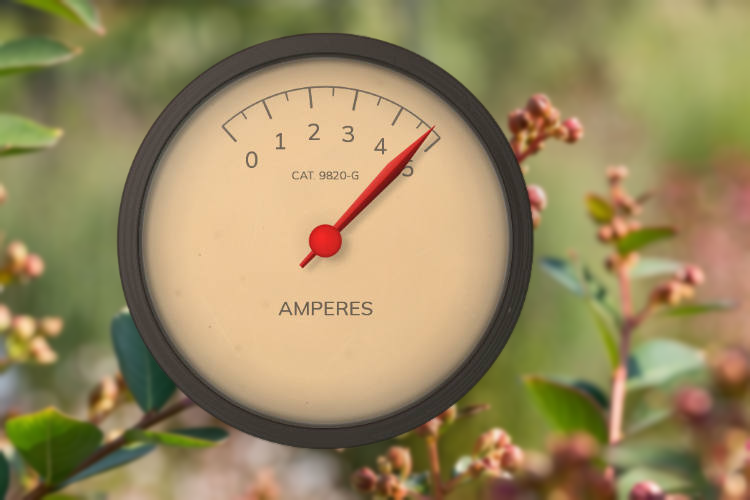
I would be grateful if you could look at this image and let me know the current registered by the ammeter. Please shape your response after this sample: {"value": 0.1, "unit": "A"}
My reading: {"value": 4.75, "unit": "A"}
